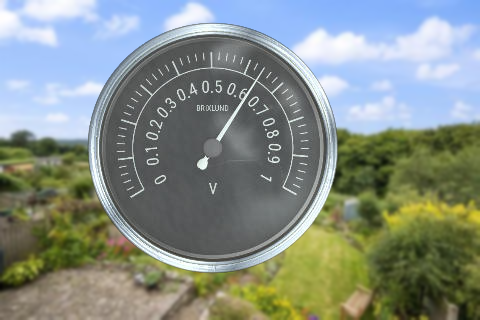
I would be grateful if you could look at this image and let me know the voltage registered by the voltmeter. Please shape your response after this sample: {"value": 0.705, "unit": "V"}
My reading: {"value": 0.64, "unit": "V"}
